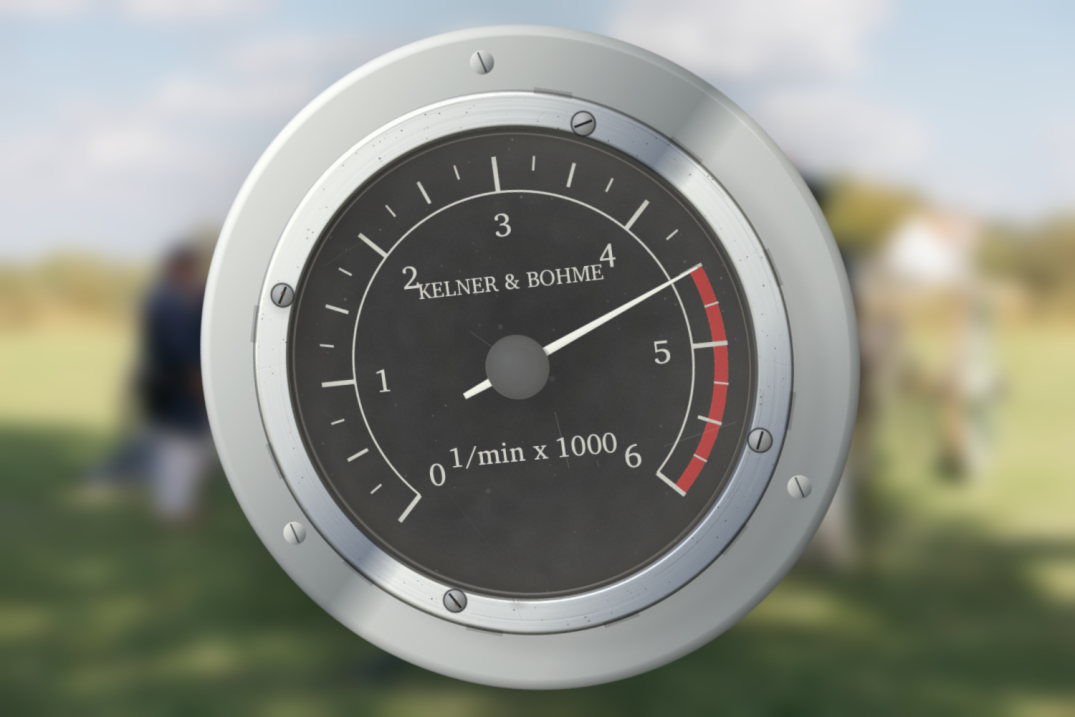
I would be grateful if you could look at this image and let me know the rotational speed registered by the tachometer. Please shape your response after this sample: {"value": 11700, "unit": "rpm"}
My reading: {"value": 4500, "unit": "rpm"}
